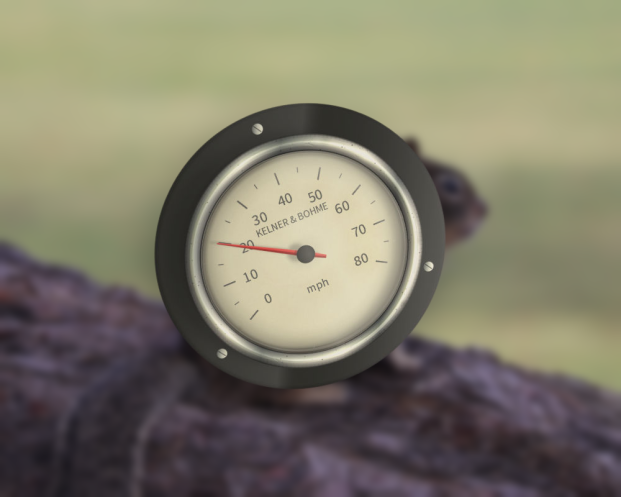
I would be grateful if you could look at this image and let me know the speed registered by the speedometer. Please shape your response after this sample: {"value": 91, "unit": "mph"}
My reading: {"value": 20, "unit": "mph"}
